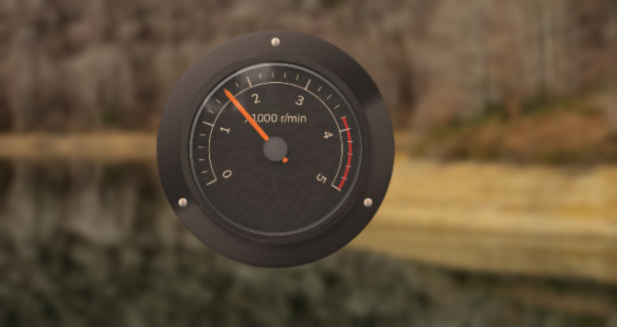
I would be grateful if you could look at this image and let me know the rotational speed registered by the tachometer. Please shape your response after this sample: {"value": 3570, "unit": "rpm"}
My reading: {"value": 1600, "unit": "rpm"}
